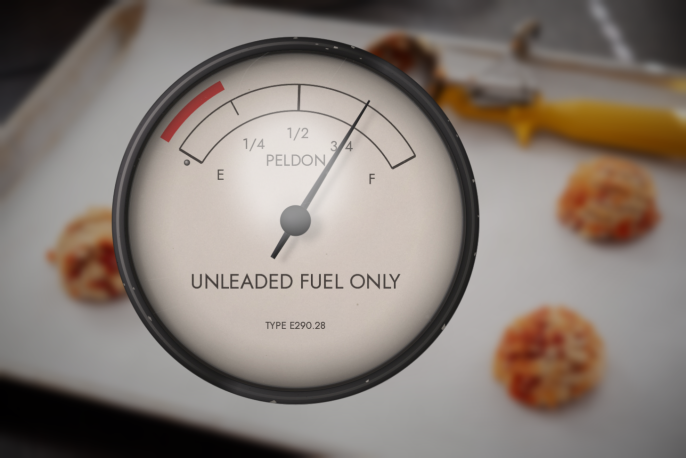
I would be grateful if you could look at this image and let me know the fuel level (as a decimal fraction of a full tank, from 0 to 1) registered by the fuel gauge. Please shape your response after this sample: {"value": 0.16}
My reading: {"value": 0.75}
